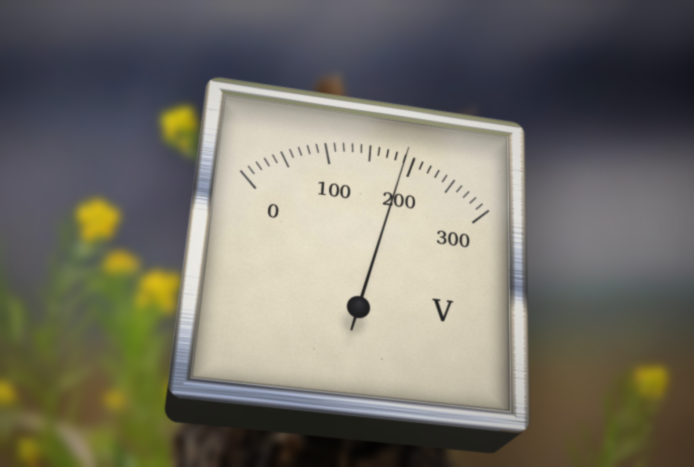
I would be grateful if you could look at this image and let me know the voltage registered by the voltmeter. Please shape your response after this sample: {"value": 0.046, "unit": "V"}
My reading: {"value": 190, "unit": "V"}
